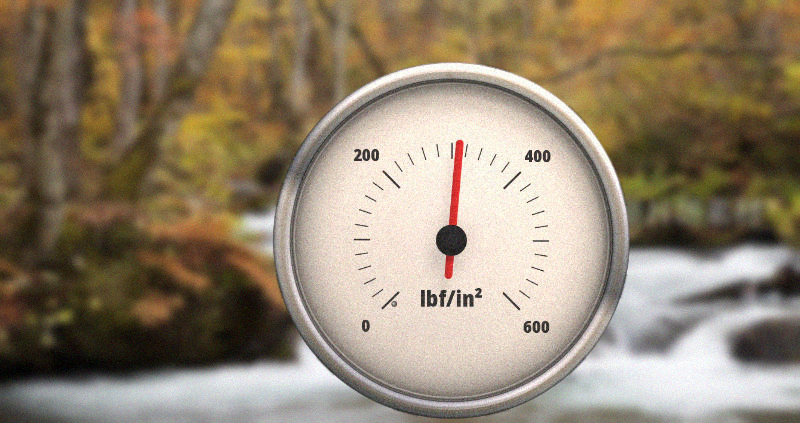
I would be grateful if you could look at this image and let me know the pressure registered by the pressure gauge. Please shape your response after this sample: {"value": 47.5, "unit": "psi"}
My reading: {"value": 310, "unit": "psi"}
